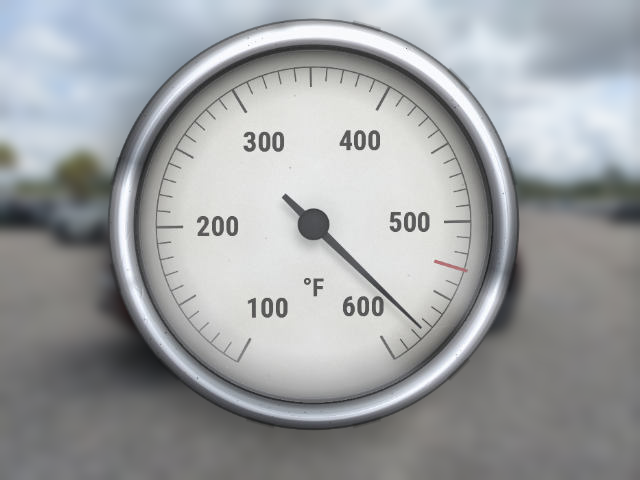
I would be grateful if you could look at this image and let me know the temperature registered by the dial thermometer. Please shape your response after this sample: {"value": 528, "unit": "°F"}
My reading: {"value": 575, "unit": "°F"}
